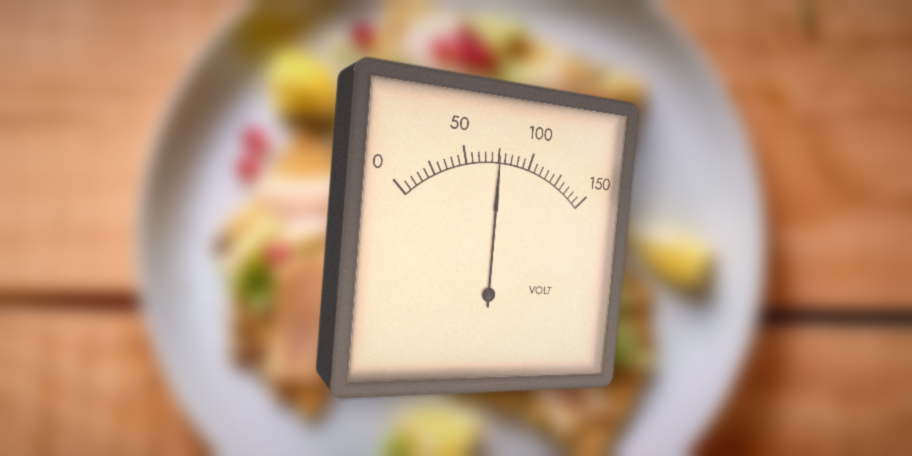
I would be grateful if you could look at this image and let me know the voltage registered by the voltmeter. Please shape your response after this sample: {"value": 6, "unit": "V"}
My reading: {"value": 75, "unit": "V"}
